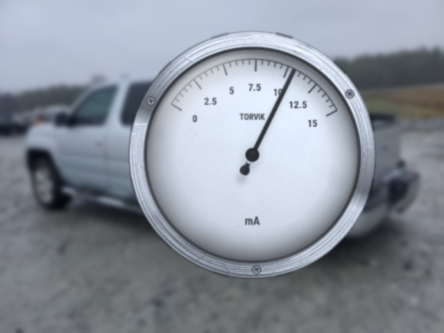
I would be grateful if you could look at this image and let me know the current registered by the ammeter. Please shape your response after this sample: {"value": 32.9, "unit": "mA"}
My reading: {"value": 10.5, "unit": "mA"}
